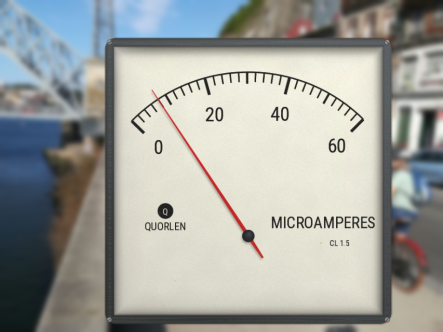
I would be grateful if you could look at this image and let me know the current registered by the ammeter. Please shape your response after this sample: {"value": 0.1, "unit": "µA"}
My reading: {"value": 8, "unit": "µA"}
